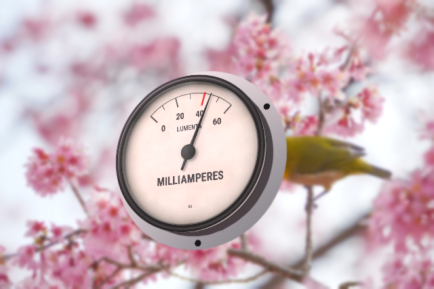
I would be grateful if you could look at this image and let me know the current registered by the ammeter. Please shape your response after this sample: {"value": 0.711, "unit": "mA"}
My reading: {"value": 45, "unit": "mA"}
